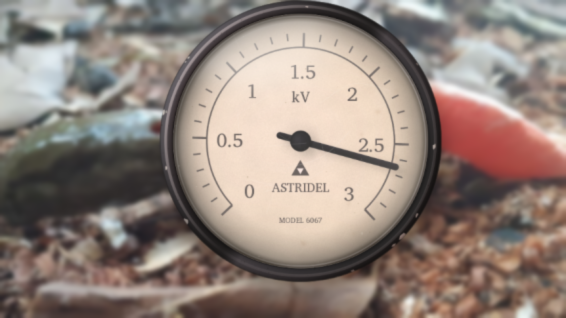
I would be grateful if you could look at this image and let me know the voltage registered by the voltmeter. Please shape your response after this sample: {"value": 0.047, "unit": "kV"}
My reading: {"value": 2.65, "unit": "kV"}
